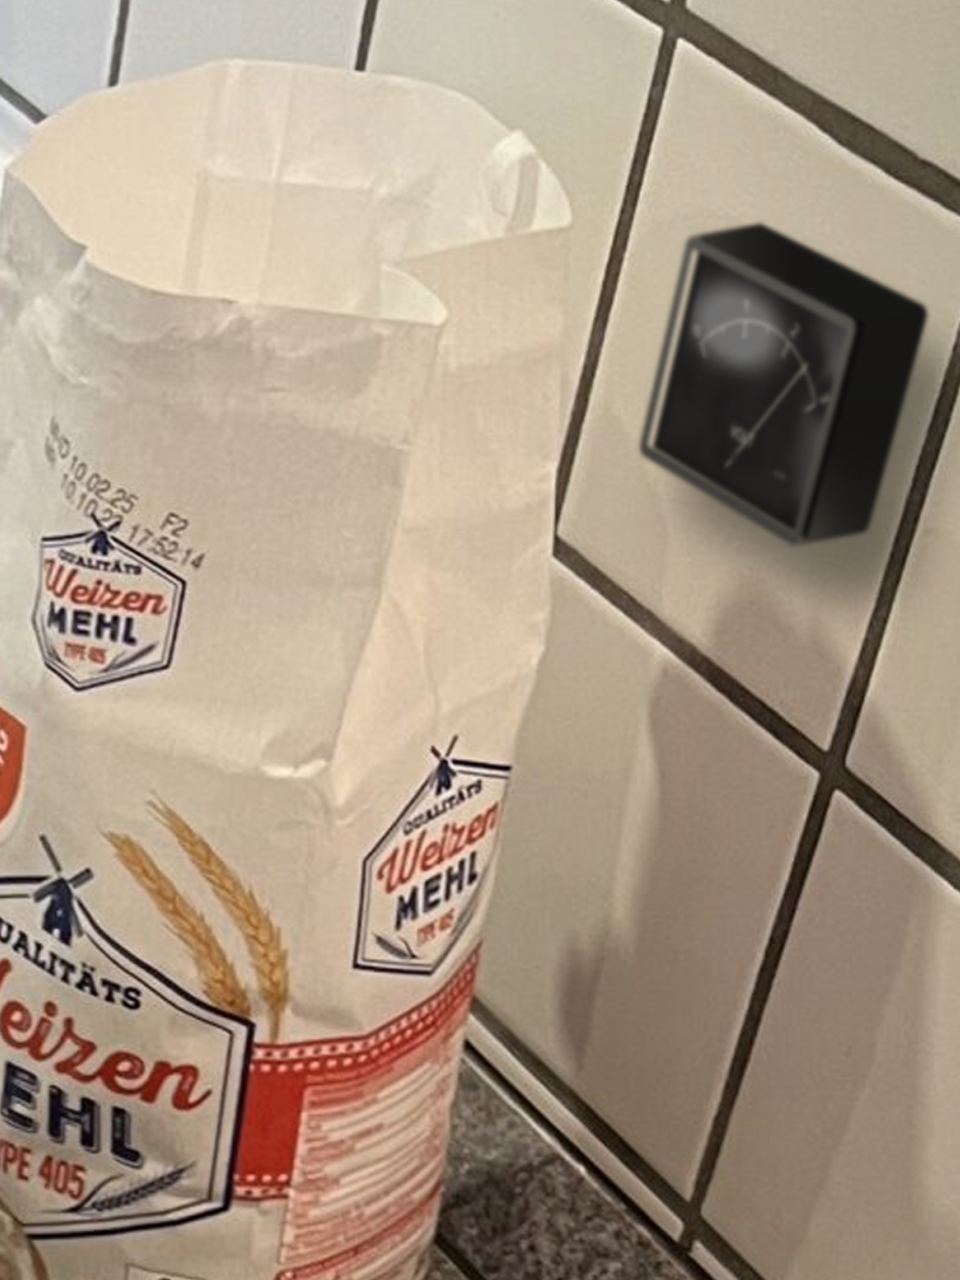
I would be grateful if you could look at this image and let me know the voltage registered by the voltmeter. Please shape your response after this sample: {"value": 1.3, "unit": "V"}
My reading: {"value": 2.5, "unit": "V"}
